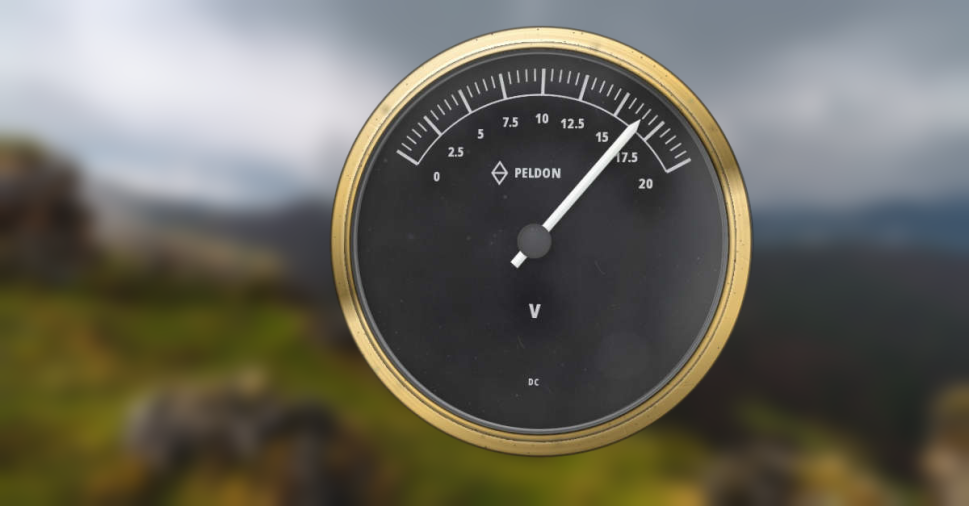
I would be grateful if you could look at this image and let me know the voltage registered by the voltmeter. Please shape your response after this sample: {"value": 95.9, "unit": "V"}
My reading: {"value": 16.5, "unit": "V"}
